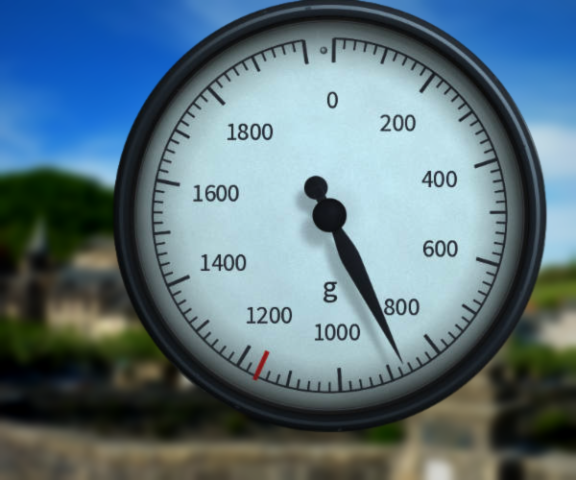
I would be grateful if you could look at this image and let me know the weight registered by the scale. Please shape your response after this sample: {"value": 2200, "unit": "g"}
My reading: {"value": 870, "unit": "g"}
